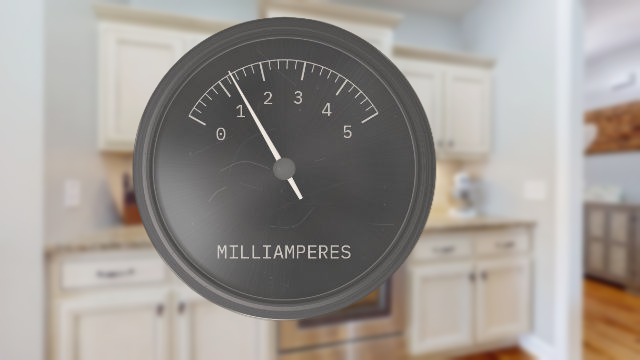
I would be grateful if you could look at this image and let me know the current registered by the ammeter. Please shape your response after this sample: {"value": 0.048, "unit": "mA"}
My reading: {"value": 1.3, "unit": "mA"}
